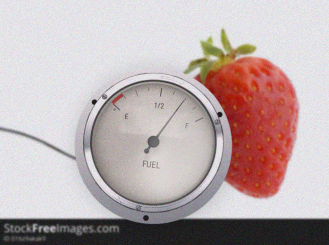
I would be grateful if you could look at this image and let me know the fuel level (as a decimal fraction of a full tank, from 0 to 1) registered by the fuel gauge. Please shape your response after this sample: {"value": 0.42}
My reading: {"value": 0.75}
